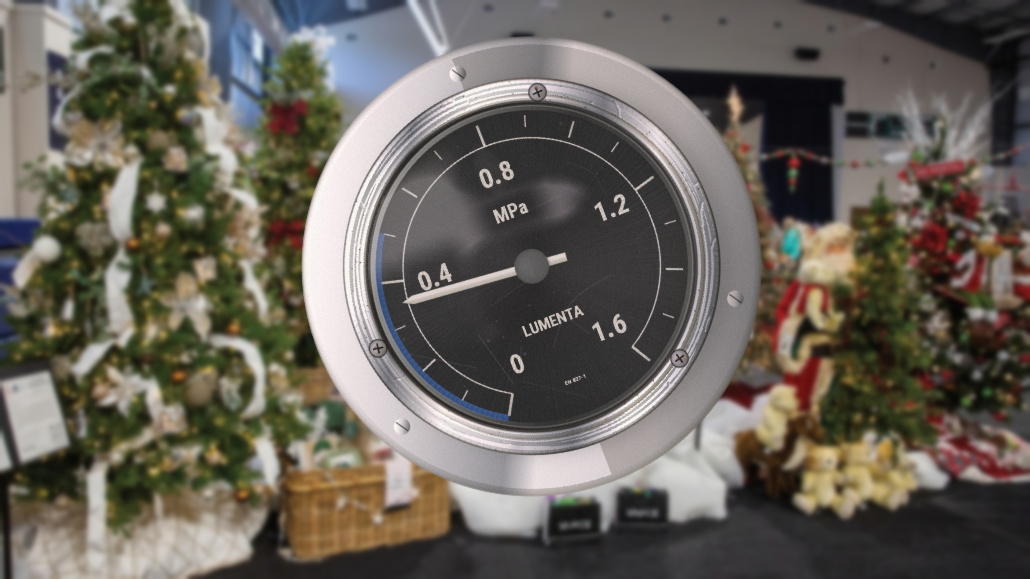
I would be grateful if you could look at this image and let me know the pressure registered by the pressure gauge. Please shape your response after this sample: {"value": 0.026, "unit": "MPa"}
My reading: {"value": 0.35, "unit": "MPa"}
